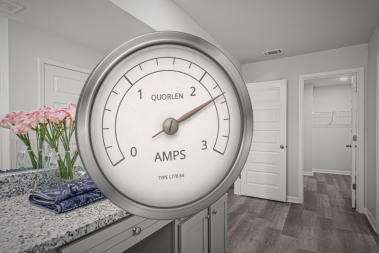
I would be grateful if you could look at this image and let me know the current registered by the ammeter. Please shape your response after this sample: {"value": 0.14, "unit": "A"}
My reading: {"value": 2.3, "unit": "A"}
